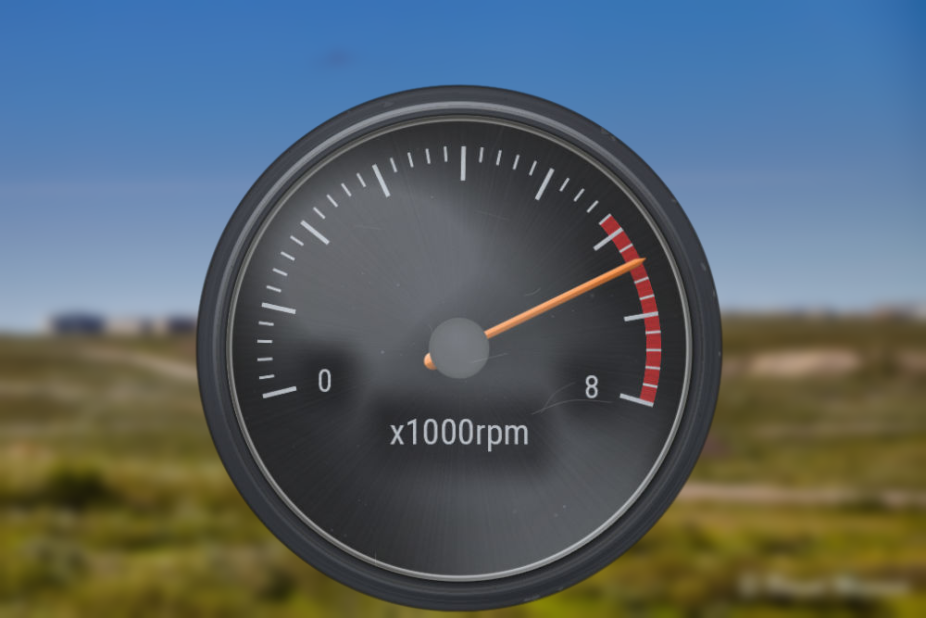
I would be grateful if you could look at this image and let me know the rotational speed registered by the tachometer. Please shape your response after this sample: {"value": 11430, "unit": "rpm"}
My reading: {"value": 6400, "unit": "rpm"}
